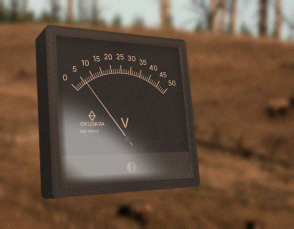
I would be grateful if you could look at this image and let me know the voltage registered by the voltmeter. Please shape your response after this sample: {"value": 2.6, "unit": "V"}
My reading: {"value": 5, "unit": "V"}
